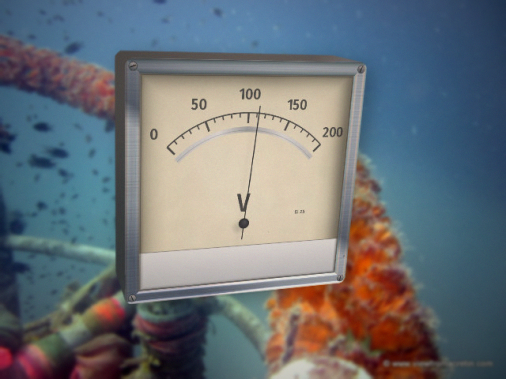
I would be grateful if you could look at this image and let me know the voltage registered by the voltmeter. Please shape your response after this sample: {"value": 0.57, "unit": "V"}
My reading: {"value": 110, "unit": "V"}
